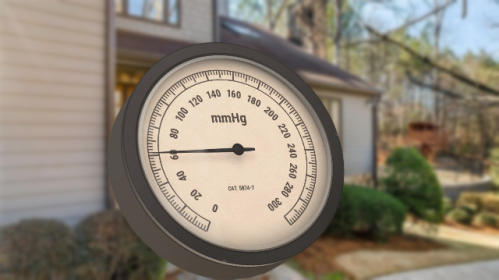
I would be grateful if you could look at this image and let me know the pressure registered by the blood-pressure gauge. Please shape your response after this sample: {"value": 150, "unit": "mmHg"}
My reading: {"value": 60, "unit": "mmHg"}
